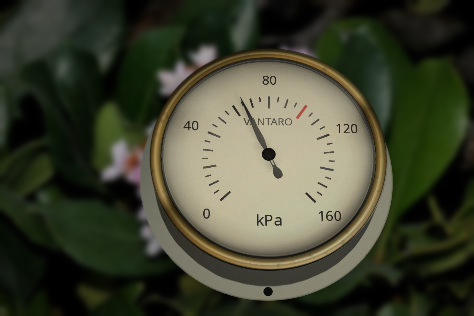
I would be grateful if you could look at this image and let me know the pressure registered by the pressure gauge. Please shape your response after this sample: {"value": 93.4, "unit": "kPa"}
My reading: {"value": 65, "unit": "kPa"}
